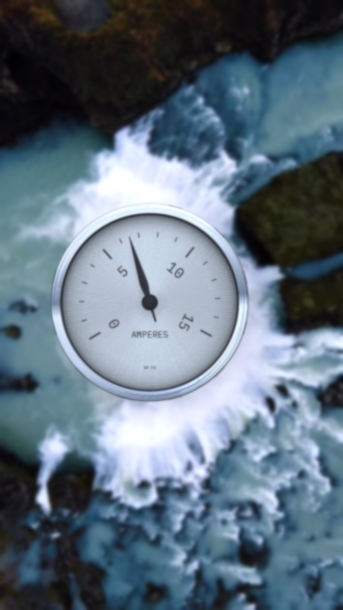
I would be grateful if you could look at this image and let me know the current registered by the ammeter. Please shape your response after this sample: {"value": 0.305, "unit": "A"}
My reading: {"value": 6.5, "unit": "A"}
